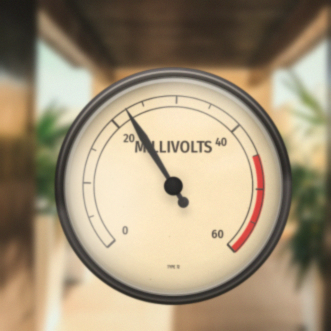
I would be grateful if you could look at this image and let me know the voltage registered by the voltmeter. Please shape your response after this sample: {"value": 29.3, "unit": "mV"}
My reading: {"value": 22.5, "unit": "mV"}
